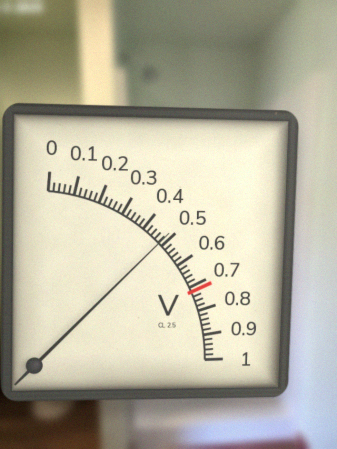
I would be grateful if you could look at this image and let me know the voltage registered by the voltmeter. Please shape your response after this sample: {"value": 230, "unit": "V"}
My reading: {"value": 0.48, "unit": "V"}
